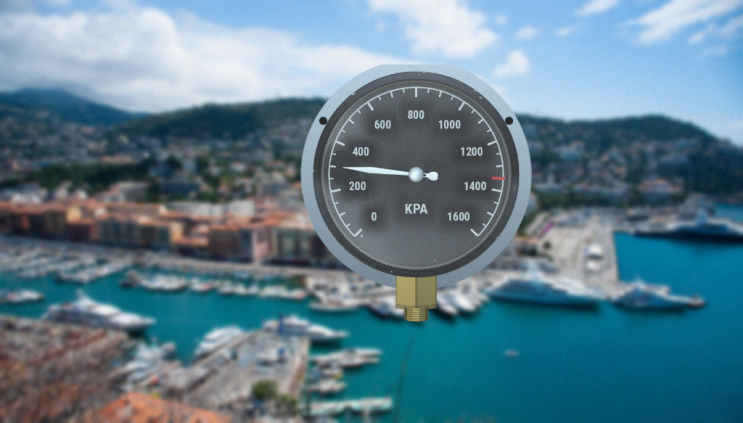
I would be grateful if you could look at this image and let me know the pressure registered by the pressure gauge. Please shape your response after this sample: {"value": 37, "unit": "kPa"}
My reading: {"value": 300, "unit": "kPa"}
